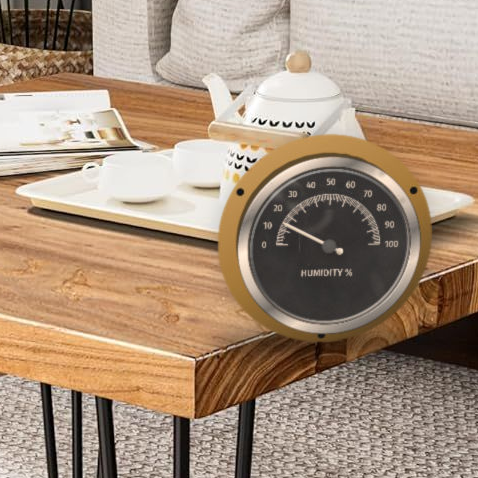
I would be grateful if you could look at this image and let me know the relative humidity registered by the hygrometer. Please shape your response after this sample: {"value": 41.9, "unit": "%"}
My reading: {"value": 15, "unit": "%"}
